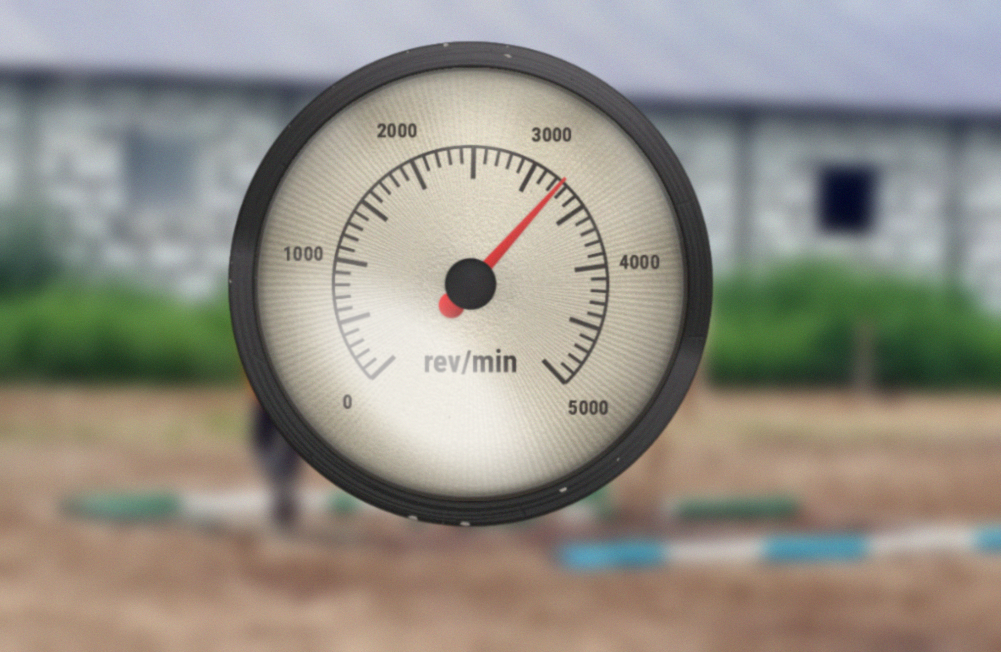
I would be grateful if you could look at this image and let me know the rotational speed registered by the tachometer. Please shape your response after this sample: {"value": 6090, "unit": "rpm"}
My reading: {"value": 3250, "unit": "rpm"}
